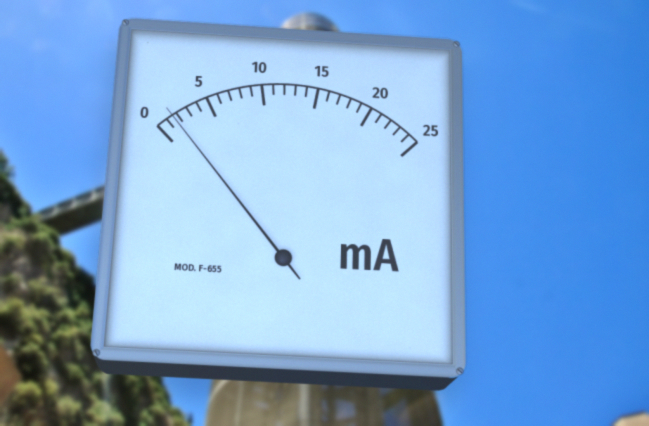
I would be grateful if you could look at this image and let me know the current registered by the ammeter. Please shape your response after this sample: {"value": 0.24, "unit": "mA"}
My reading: {"value": 1.5, "unit": "mA"}
